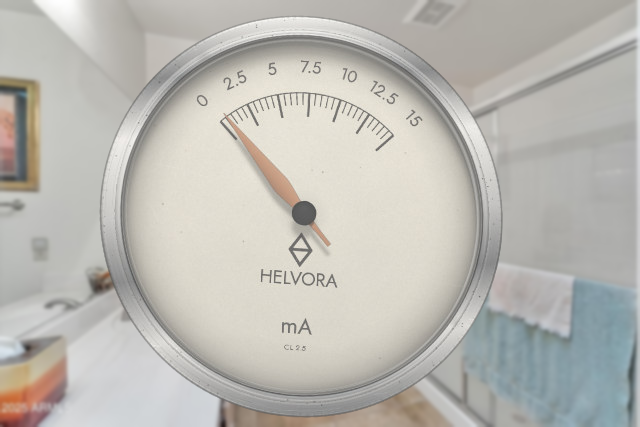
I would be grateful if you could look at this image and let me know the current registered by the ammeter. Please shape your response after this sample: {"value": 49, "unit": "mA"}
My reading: {"value": 0.5, "unit": "mA"}
